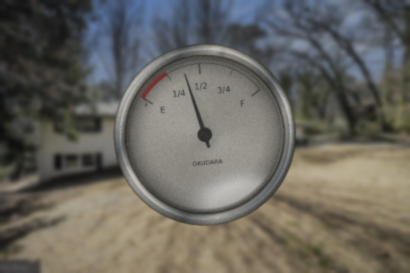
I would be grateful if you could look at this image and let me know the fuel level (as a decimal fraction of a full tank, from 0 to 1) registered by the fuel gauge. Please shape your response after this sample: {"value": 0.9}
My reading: {"value": 0.375}
